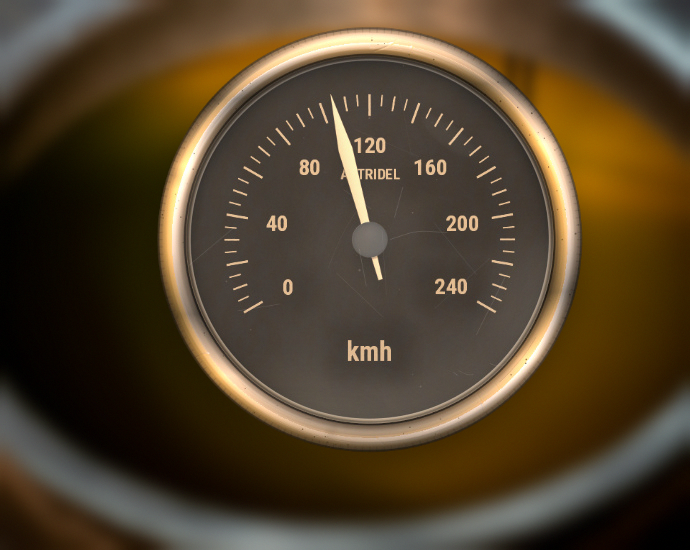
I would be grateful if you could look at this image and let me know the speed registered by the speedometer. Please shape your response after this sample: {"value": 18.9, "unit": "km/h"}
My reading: {"value": 105, "unit": "km/h"}
